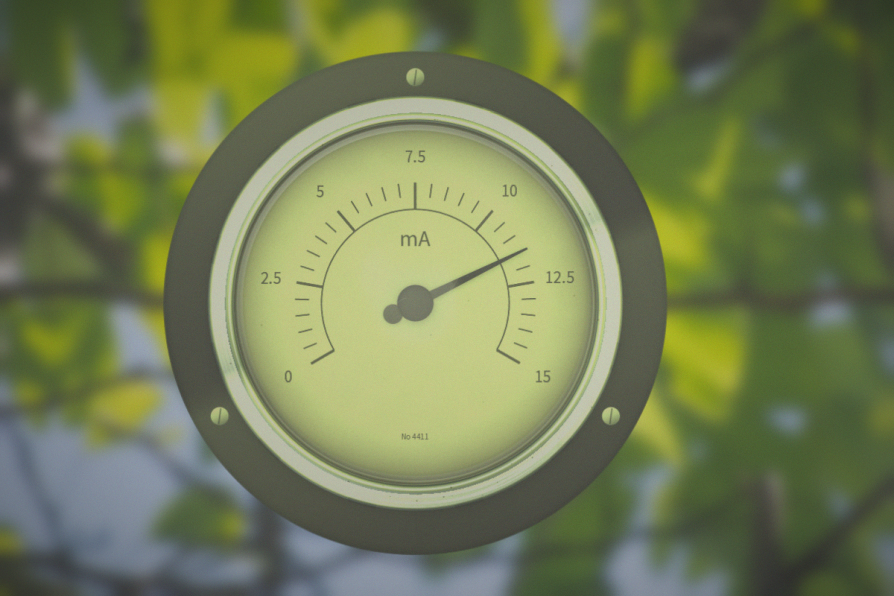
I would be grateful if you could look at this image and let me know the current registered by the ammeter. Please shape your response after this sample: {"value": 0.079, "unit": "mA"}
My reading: {"value": 11.5, "unit": "mA"}
